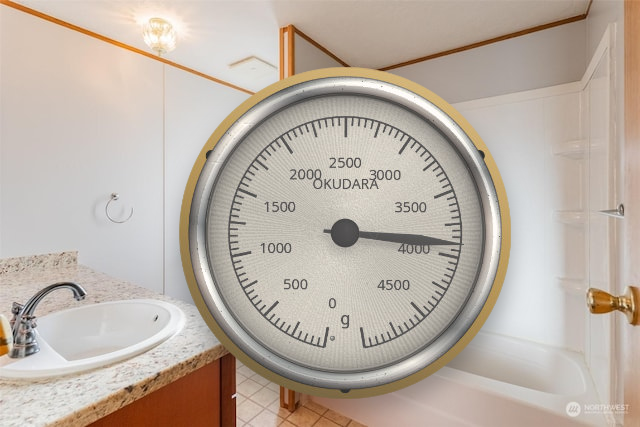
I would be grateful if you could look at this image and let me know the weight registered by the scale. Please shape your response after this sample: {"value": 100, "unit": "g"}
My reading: {"value": 3900, "unit": "g"}
